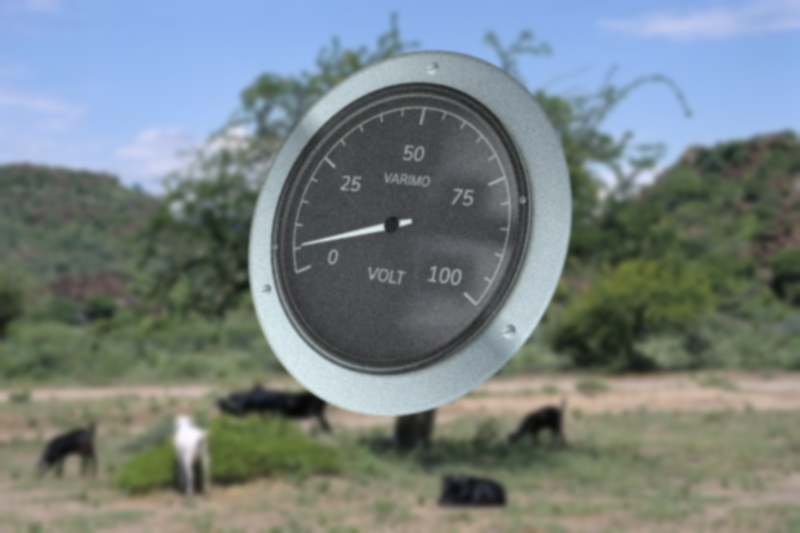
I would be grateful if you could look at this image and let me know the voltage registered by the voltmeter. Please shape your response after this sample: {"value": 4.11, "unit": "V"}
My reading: {"value": 5, "unit": "V"}
